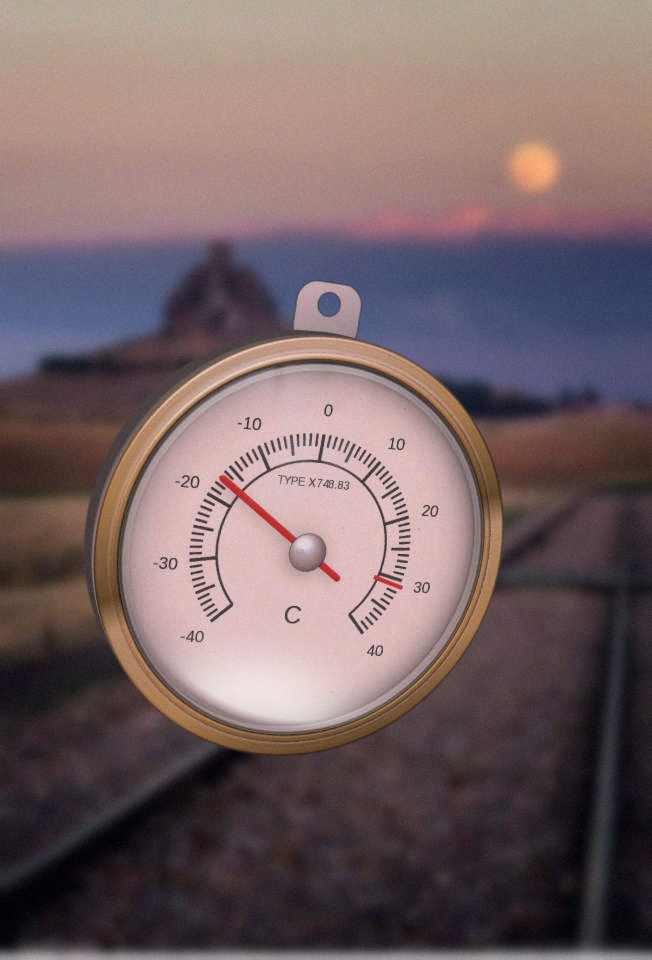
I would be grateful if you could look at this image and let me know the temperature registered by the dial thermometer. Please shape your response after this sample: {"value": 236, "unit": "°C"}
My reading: {"value": -17, "unit": "°C"}
